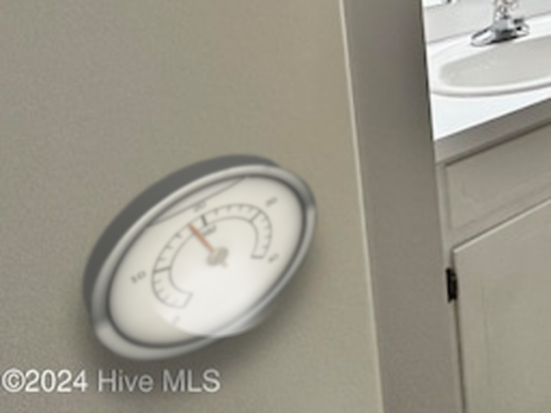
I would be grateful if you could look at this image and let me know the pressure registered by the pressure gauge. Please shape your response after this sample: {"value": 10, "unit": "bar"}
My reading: {"value": 18, "unit": "bar"}
